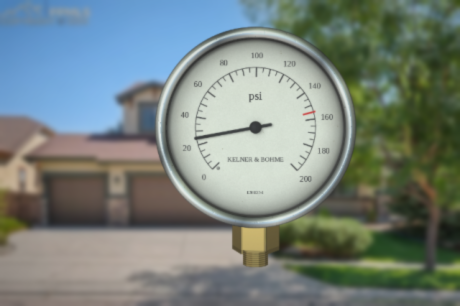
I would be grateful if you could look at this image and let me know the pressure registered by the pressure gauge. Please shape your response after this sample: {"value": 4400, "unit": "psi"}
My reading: {"value": 25, "unit": "psi"}
